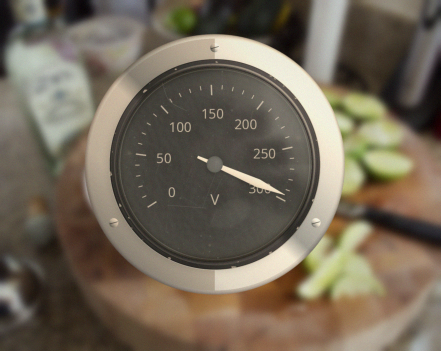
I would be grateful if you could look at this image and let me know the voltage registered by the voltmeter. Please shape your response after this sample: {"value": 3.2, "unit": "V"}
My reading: {"value": 295, "unit": "V"}
